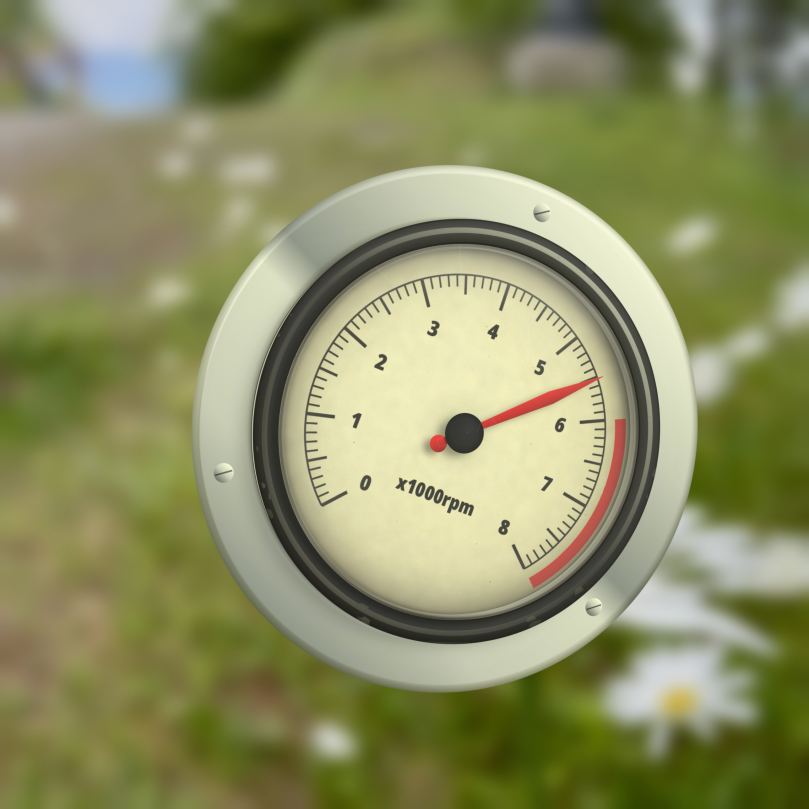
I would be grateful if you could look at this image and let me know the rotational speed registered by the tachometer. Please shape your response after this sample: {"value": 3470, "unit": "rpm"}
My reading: {"value": 5500, "unit": "rpm"}
